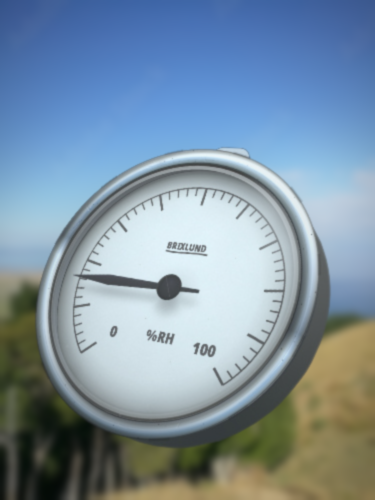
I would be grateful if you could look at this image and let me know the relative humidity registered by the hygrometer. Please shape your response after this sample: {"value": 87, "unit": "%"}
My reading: {"value": 16, "unit": "%"}
